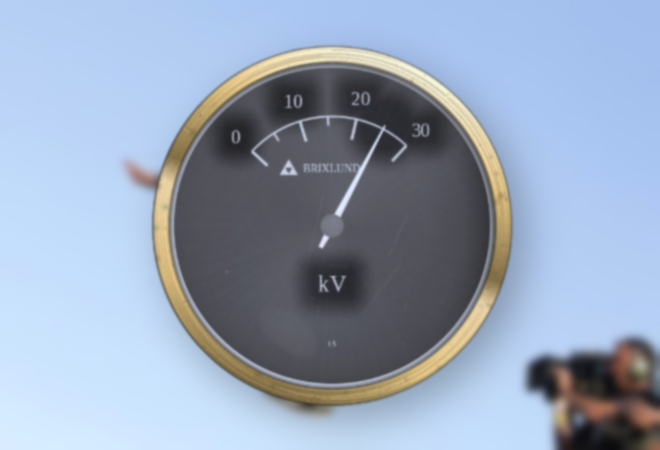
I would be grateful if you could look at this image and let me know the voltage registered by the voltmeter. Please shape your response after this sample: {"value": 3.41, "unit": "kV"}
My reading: {"value": 25, "unit": "kV"}
